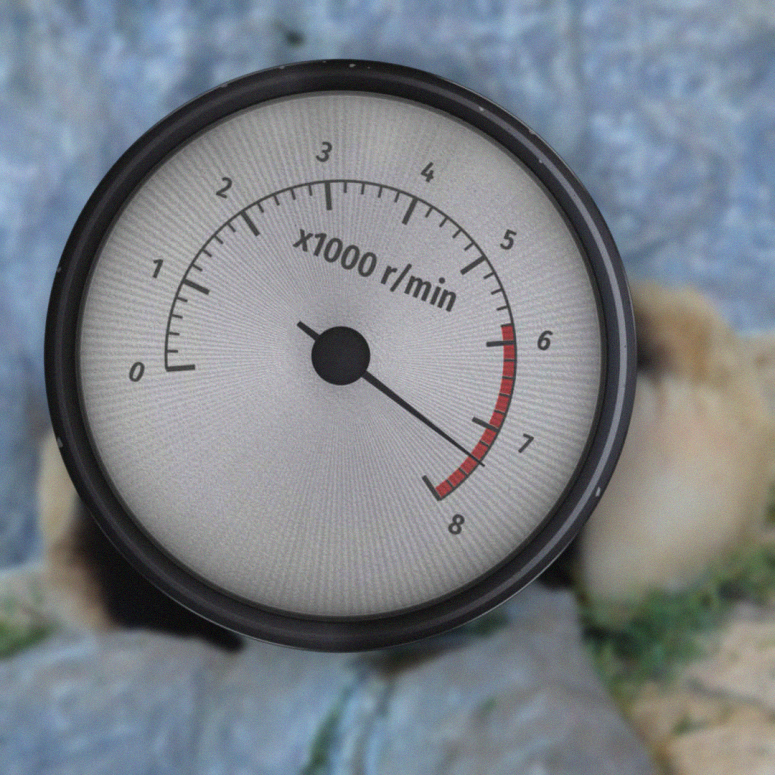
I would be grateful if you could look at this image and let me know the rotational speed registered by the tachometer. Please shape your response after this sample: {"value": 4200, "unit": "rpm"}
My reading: {"value": 7400, "unit": "rpm"}
